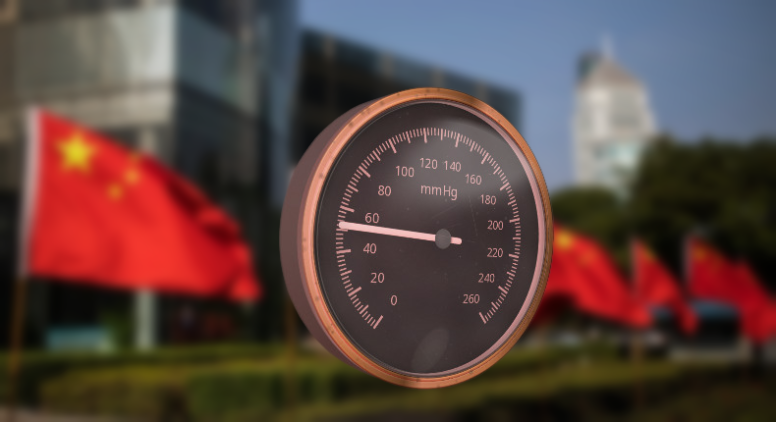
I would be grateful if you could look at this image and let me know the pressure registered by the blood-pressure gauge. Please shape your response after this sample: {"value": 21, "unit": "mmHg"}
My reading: {"value": 52, "unit": "mmHg"}
